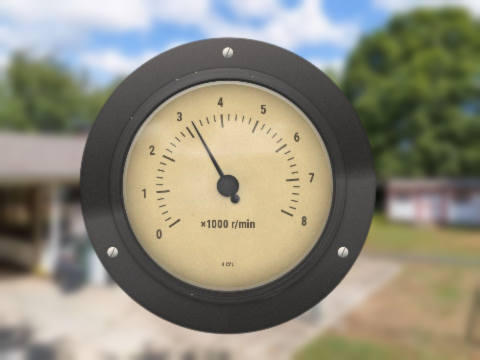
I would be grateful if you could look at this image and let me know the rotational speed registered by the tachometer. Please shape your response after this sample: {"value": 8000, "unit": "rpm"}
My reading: {"value": 3200, "unit": "rpm"}
